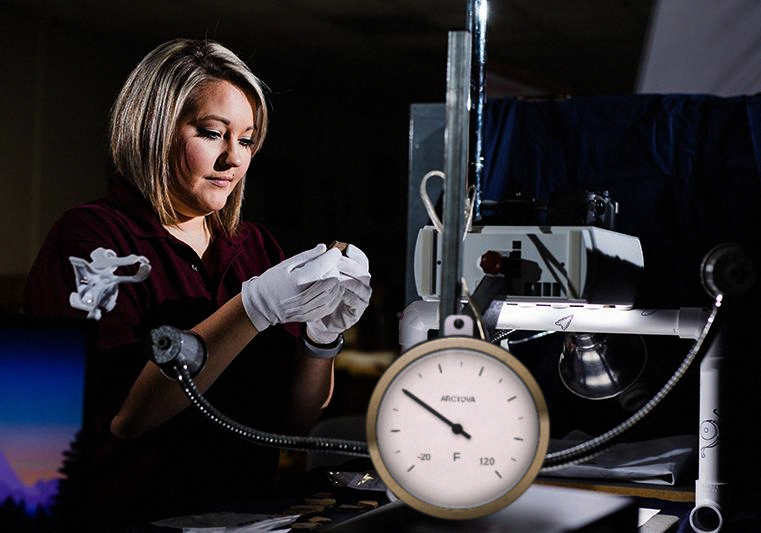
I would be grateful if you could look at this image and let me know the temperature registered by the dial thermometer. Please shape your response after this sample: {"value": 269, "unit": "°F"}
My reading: {"value": 20, "unit": "°F"}
